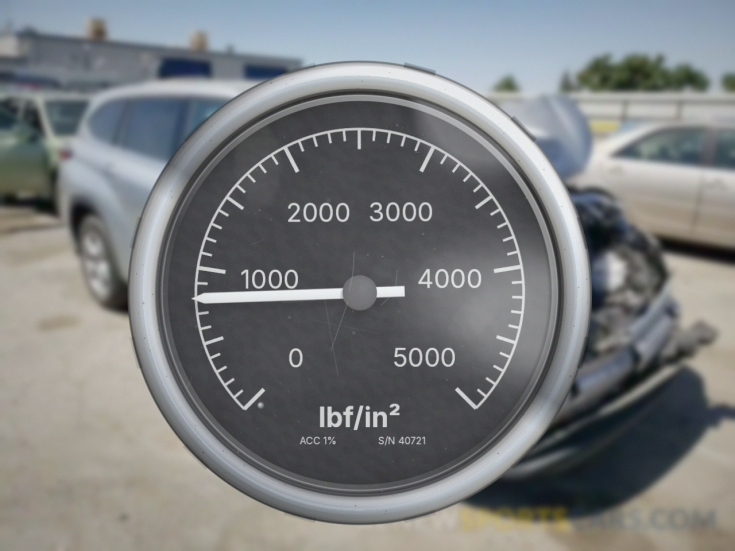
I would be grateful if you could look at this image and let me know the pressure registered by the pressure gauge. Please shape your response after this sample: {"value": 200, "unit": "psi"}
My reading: {"value": 800, "unit": "psi"}
